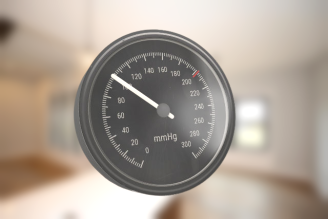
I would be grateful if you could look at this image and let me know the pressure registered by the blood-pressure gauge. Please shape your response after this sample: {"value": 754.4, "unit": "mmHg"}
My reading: {"value": 100, "unit": "mmHg"}
